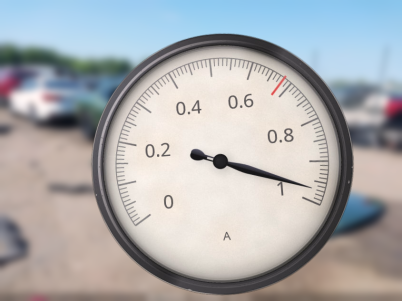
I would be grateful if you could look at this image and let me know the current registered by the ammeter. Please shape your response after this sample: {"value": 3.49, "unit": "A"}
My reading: {"value": 0.97, "unit": "A"}
